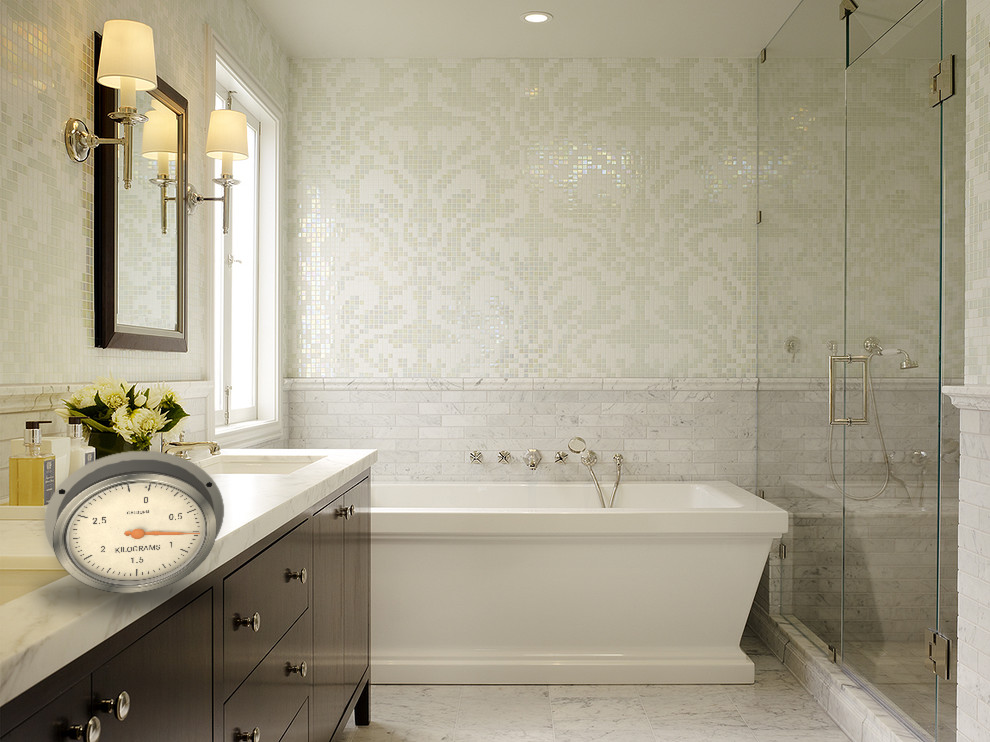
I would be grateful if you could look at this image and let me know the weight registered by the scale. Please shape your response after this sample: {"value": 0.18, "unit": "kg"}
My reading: {"value": 0.75, "unit": "kg"}
